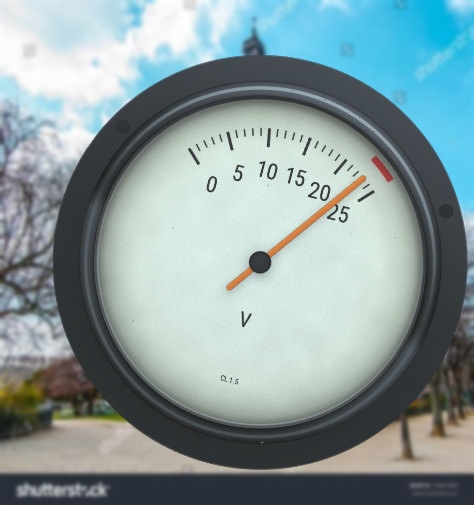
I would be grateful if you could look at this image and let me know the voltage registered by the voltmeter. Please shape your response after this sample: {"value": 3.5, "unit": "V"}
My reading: {"value": 23, "unit": "V"}
